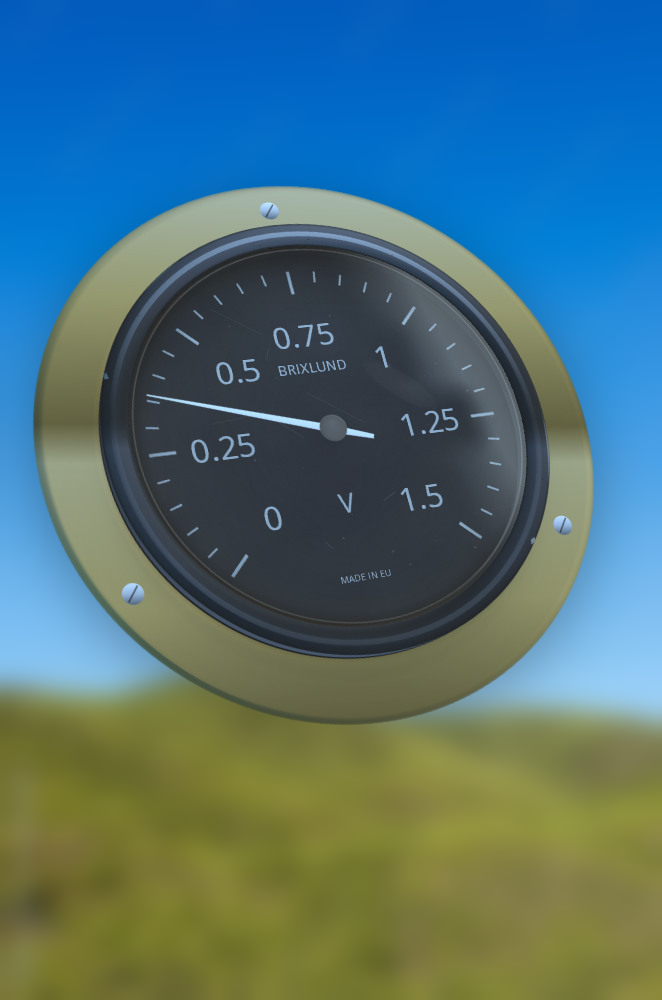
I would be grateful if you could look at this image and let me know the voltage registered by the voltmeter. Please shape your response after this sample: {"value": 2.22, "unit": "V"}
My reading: {"value": 0.35, "unit": "V"}
